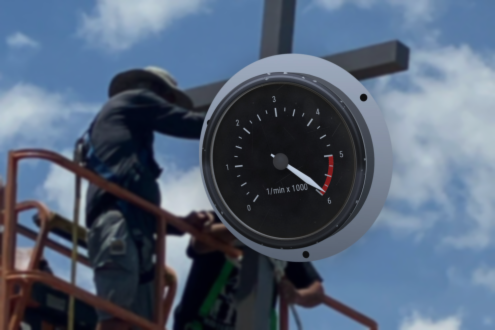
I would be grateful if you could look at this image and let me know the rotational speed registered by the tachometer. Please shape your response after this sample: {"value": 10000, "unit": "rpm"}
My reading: {"value": 5875, "unit": "rpm"}
